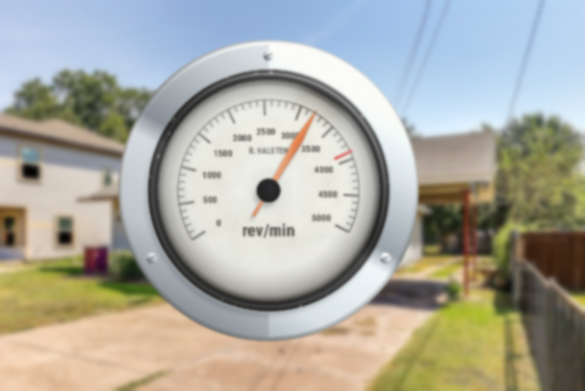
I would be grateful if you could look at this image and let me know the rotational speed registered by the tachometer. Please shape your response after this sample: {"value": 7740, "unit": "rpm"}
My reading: {"value": 3200, "unit": "rpm"}
